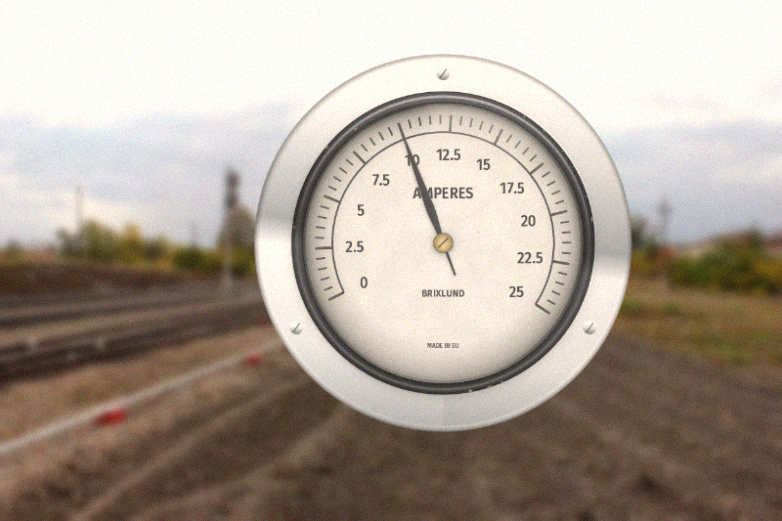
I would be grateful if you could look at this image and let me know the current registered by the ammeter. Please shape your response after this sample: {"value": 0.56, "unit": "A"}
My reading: {"value": 10, "unit": "A"}
